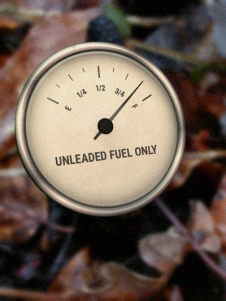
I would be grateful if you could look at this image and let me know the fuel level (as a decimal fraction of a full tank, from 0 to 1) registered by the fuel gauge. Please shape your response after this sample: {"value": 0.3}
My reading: {"value": 0.875}
